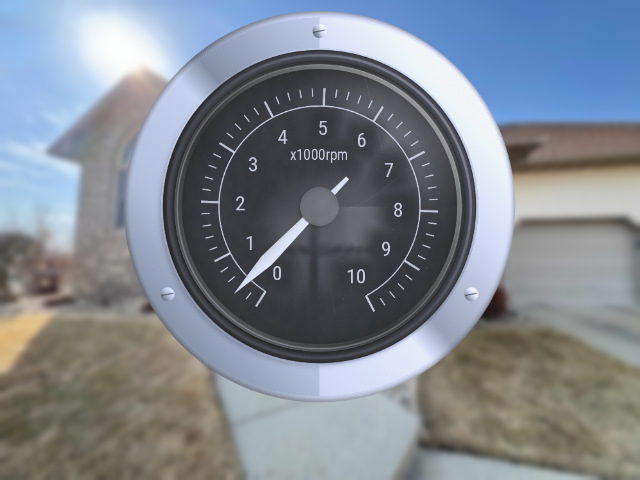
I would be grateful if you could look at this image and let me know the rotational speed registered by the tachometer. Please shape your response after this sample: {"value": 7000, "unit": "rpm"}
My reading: {"value": 400, "unit": "rpm"}
